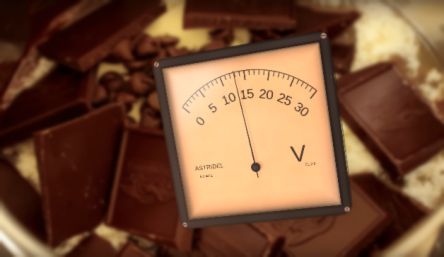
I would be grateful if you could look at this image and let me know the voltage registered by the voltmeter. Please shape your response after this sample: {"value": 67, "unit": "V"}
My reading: {"value": 13, "unit": "V"}
